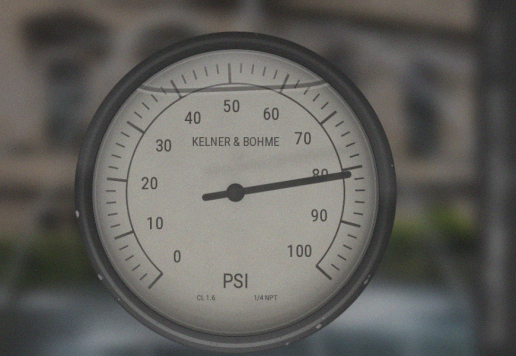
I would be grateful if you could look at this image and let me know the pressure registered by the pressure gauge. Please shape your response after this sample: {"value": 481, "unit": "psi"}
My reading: {"value": 81, "unit": "psi"}
